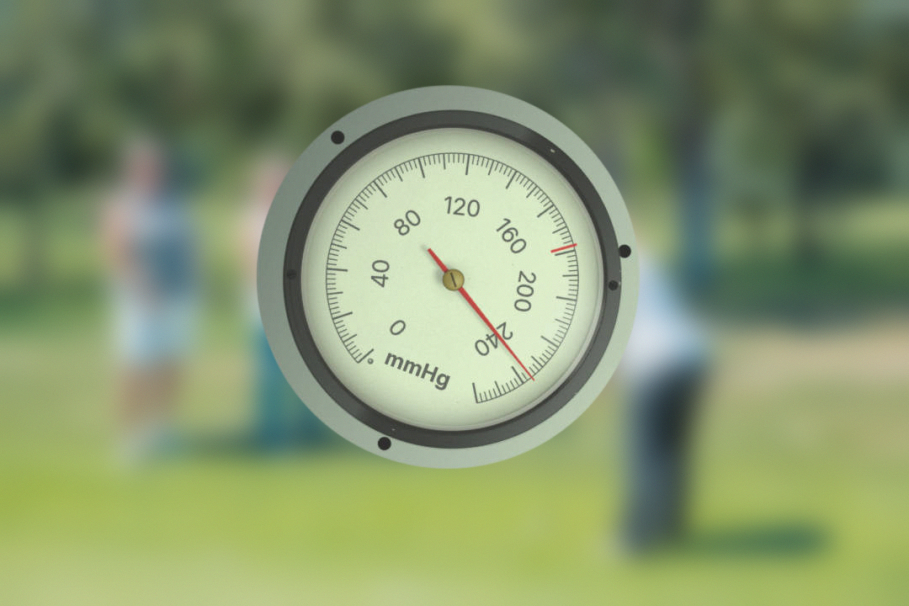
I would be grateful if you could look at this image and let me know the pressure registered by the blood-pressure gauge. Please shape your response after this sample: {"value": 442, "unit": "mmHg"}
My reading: {"value": 236, "unit": "mmHg"}
